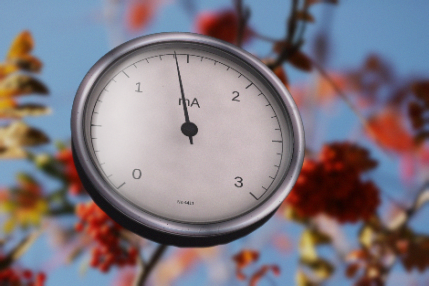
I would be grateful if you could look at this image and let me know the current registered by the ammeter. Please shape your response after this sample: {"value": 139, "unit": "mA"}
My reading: {"value": 1.4, "unit": "mA"}
